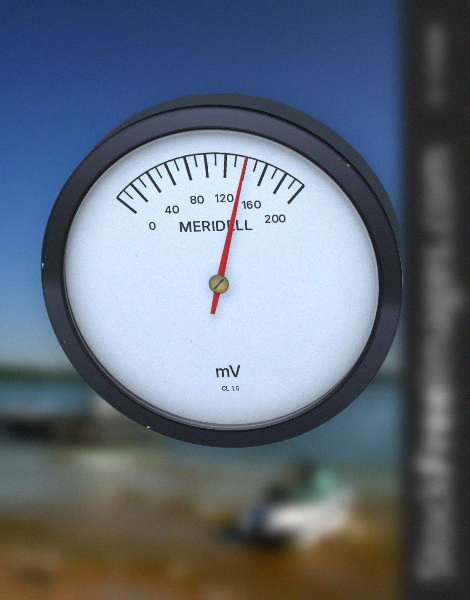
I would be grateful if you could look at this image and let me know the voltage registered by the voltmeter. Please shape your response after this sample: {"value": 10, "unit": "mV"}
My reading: {"value": 140, "unit": "mV"}
